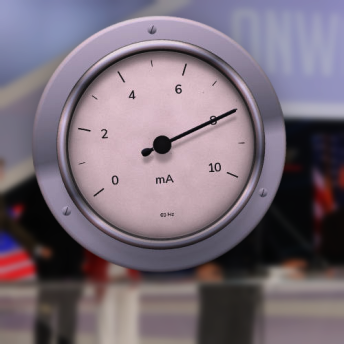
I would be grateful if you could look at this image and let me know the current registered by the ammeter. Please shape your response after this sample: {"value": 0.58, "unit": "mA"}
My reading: {"value": 8, "unit": "mA"}
